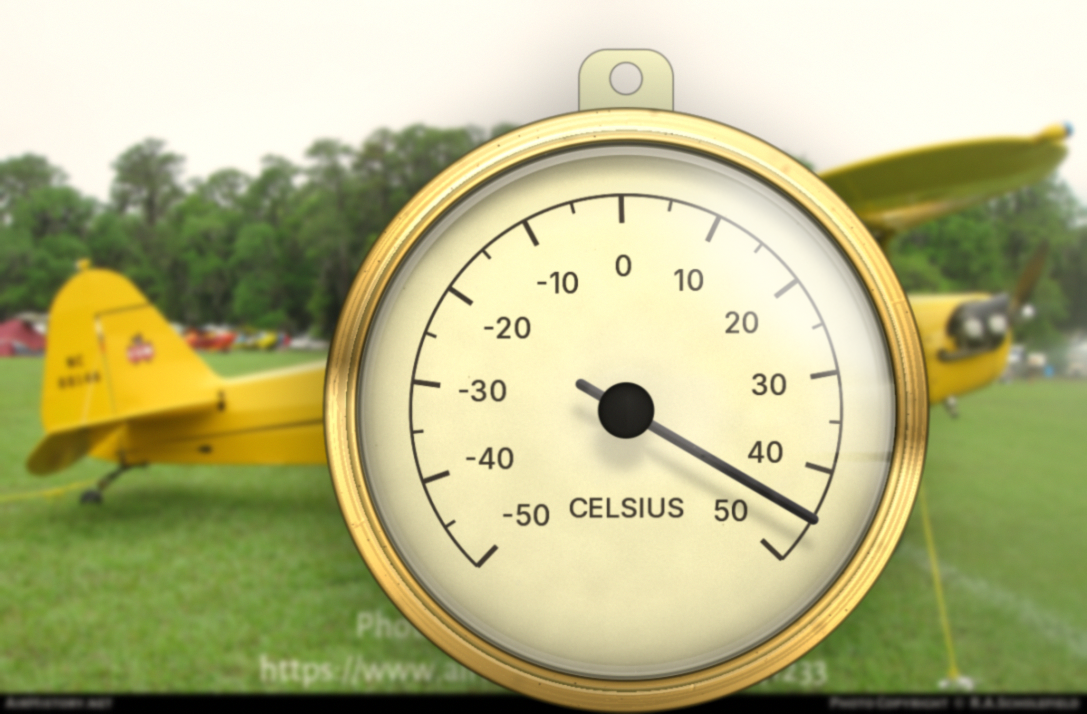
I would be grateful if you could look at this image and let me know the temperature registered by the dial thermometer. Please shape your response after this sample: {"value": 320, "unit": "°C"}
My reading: {"value": 45, "unit": "°C"}
